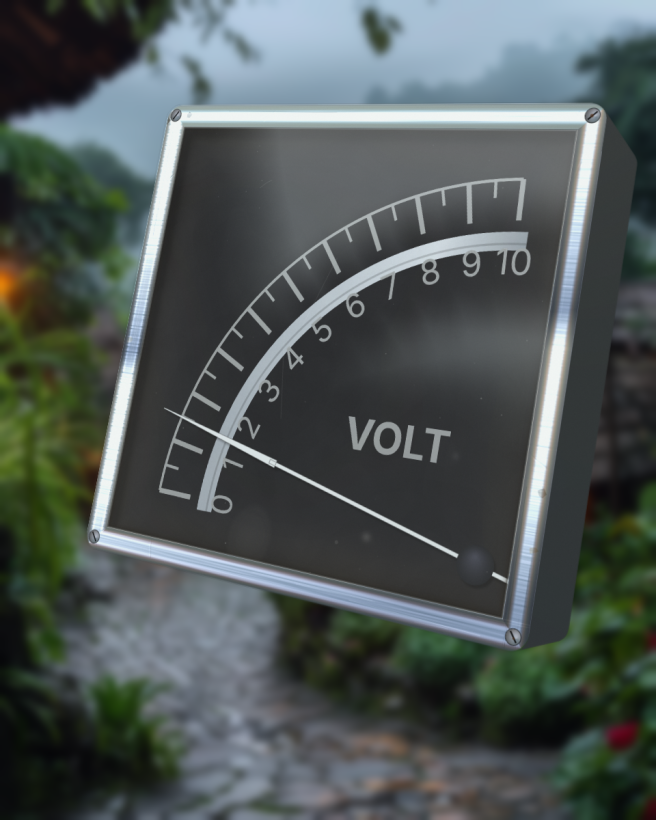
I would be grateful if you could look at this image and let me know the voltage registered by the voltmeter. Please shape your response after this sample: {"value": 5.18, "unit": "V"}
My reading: {"value": 1.5, "unit": "V"}
